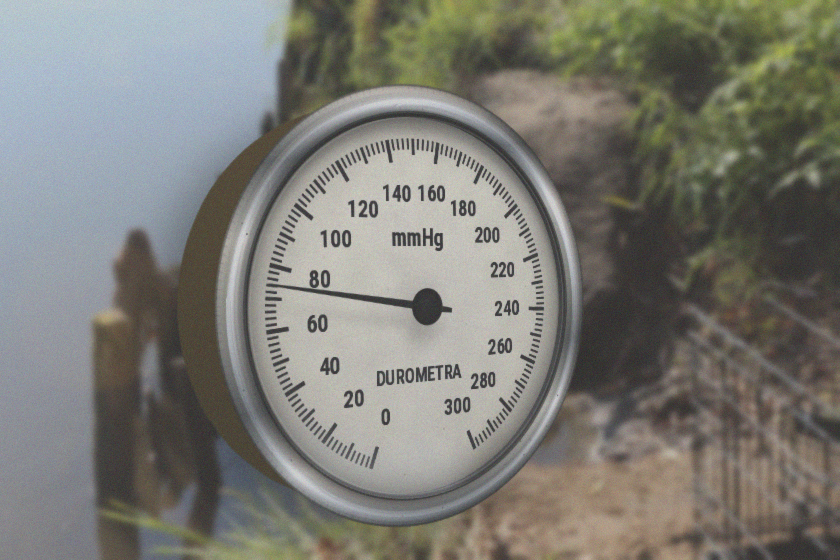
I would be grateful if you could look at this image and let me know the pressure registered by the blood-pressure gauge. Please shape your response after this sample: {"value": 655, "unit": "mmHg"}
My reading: {"value": 74, "unit": "mmHg"}
